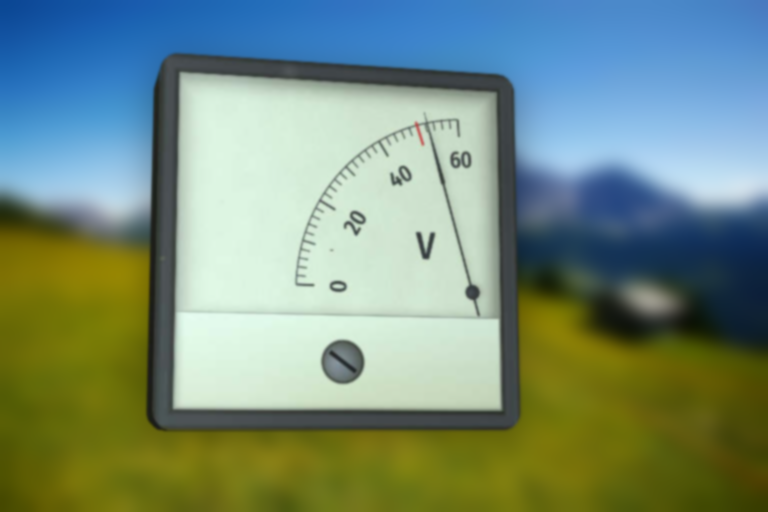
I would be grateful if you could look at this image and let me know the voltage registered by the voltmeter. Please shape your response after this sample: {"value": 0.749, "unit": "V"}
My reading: {"value": 52, "unit": "V"}
